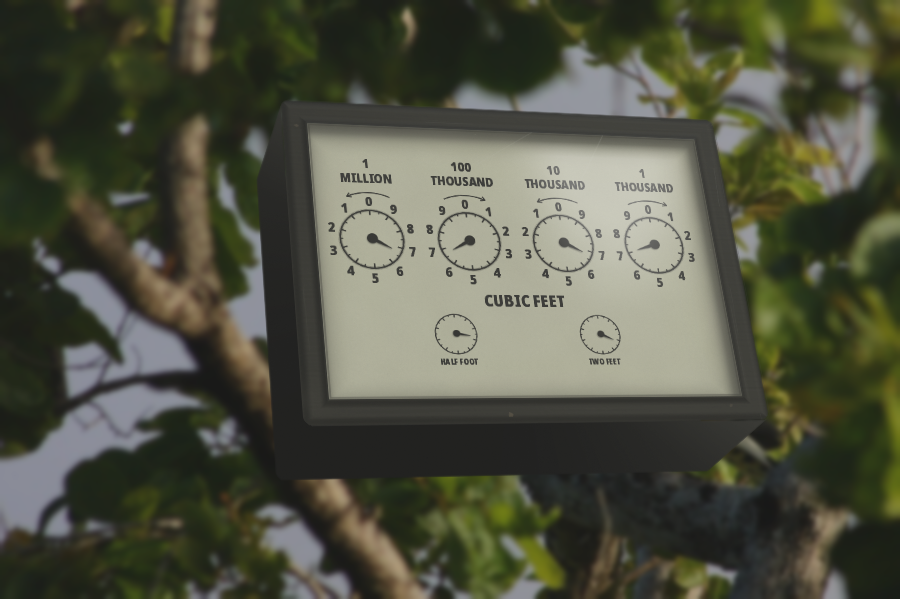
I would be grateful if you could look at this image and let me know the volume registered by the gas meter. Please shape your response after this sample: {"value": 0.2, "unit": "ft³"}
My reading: {"value": 666700, "unit": "ft³"}
